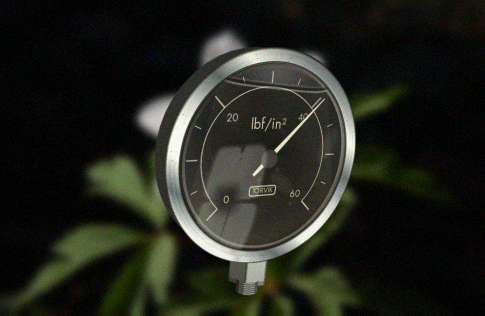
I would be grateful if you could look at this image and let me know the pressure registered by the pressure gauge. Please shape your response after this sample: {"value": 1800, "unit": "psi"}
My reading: {"value": 40, "unit": "psi"}
